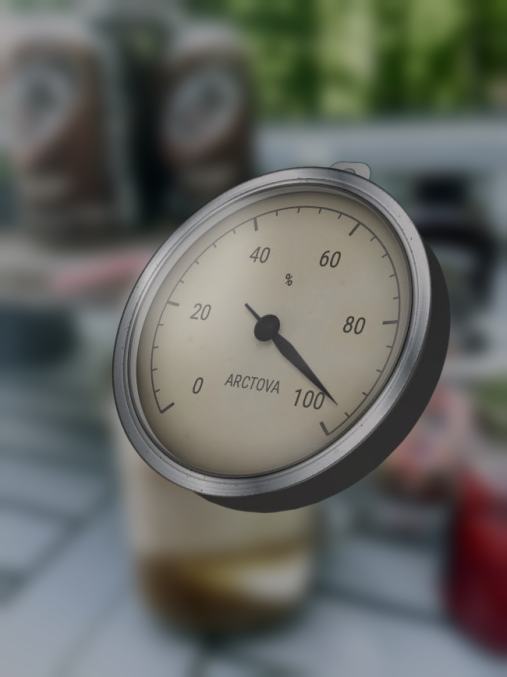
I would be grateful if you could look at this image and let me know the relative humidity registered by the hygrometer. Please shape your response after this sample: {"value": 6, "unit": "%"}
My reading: {"value": 96, "unit": "%"}
